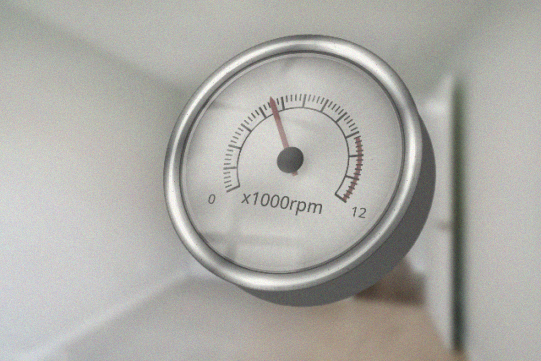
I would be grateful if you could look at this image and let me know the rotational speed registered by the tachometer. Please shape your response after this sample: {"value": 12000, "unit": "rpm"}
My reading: {"value": 4600, "unit": "rpm"}
